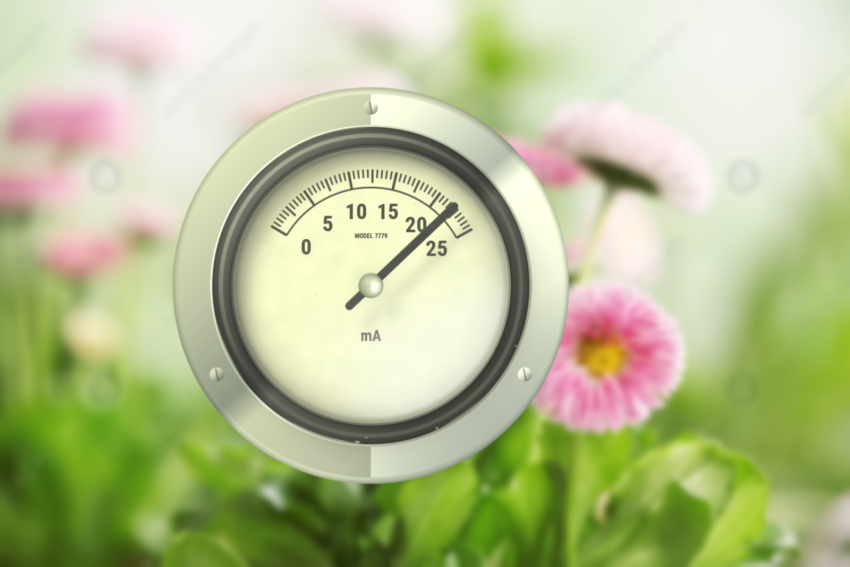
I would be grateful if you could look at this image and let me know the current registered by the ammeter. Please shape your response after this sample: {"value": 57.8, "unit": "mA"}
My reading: {"value": 22, "unit": "mA"}
